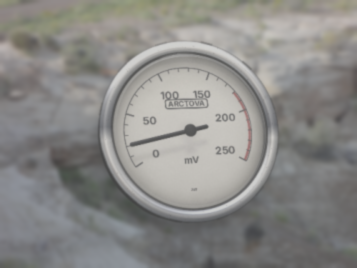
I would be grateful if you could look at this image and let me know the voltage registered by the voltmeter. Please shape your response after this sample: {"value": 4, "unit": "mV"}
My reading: {"value": 20, "unit": "mV"}
